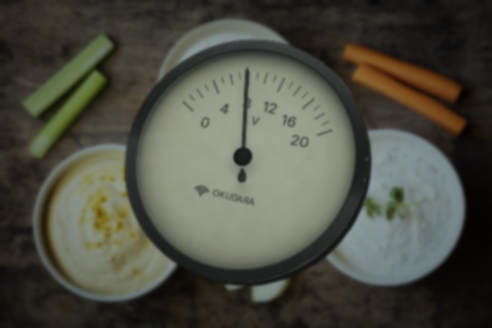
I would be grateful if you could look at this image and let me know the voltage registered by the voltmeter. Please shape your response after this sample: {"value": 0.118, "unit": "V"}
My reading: {"value": 8, "unit": "V"}
